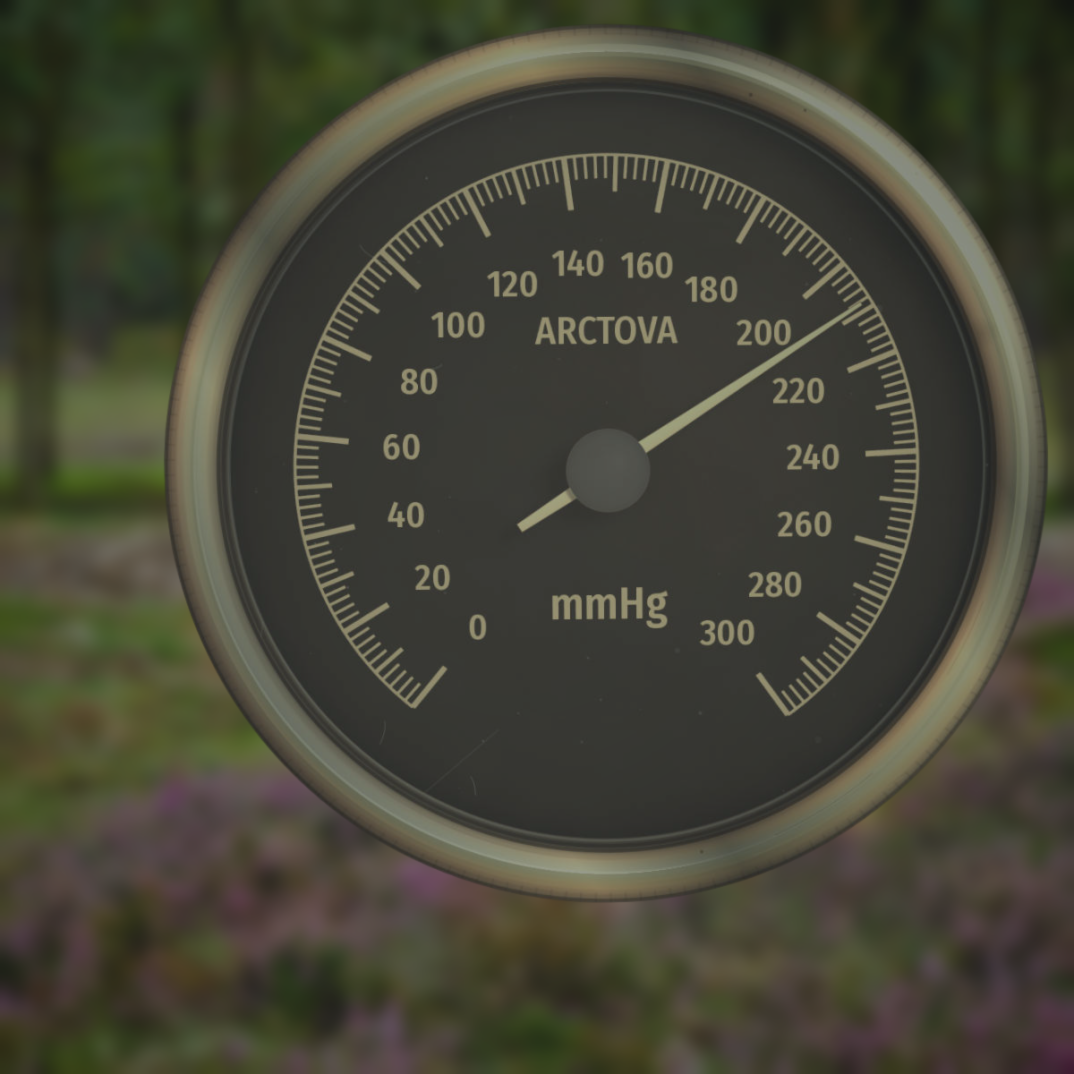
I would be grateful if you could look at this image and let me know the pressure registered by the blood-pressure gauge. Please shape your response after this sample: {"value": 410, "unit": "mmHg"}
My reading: {"value": 208, "unit": "mmHg"}
